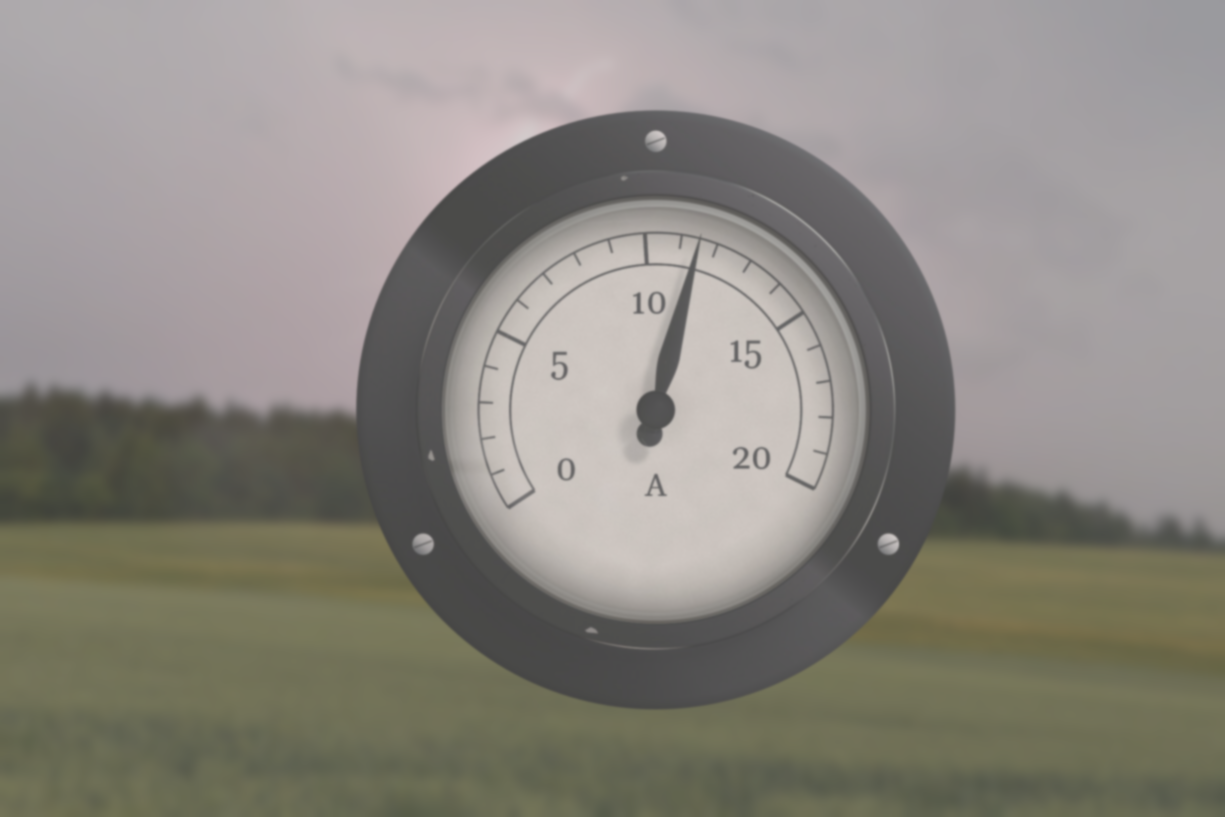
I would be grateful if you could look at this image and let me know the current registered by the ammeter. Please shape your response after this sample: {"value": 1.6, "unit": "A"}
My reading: {"value": 11.5, "unit": "A"}
